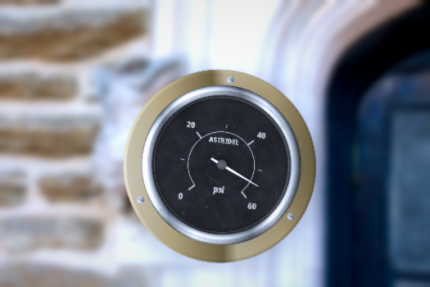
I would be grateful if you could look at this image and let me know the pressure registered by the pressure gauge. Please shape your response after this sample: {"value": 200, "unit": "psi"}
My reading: {"value": 55, "unit": "psi"}
